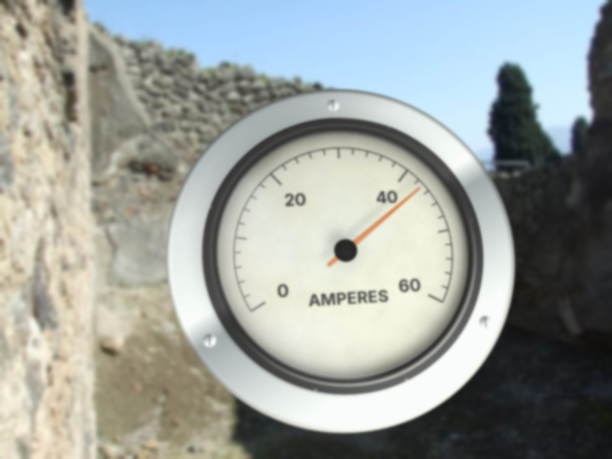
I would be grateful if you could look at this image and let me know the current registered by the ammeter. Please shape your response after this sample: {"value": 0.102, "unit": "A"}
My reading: {"value": 43, "unit": "A"}
